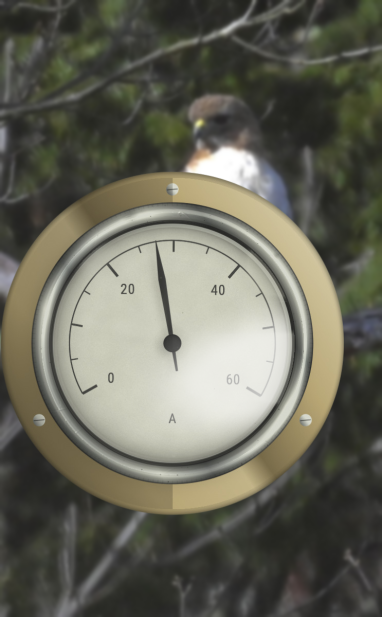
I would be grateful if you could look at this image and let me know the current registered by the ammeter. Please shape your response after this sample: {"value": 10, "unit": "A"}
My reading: {"value": 27.5, "unit": "A"}
